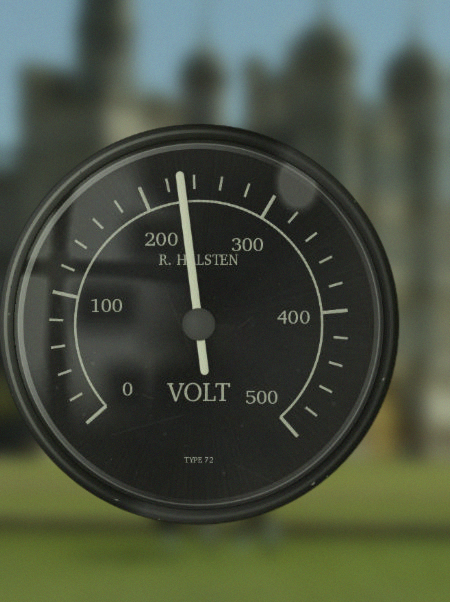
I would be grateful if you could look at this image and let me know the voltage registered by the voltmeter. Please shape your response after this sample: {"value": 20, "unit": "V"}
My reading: {"value": 230, "unit": "V"}
